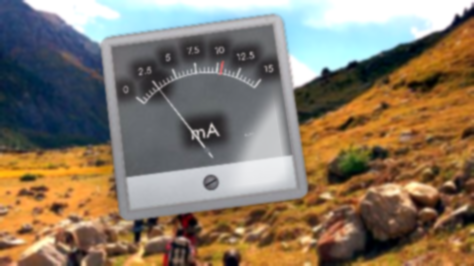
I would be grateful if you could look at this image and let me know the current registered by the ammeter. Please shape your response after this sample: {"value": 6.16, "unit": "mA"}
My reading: {"value": 2.5, "unit": "mA"}
